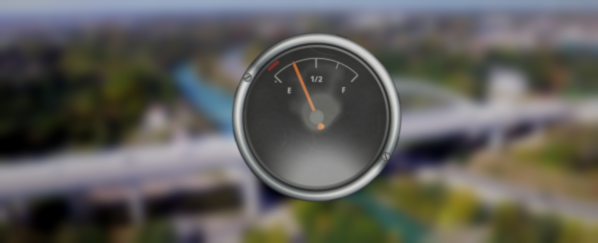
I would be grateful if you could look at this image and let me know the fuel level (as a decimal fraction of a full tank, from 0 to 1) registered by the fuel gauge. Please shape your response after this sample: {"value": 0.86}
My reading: {"value": 0.25}
